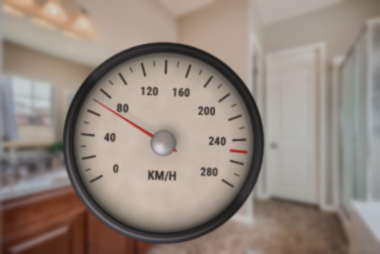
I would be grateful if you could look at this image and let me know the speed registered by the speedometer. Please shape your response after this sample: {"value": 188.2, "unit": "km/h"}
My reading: {"value": 70, "unit": "km/h"}
